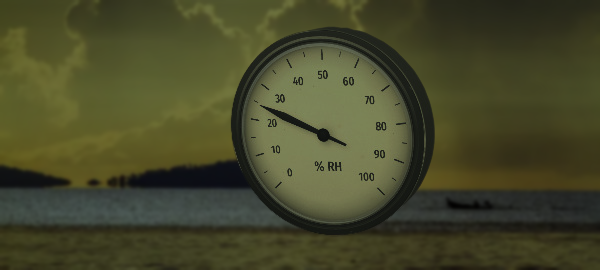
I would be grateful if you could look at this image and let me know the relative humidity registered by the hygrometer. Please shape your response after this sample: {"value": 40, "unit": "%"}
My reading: {"value": 25, "unit": "%"}
